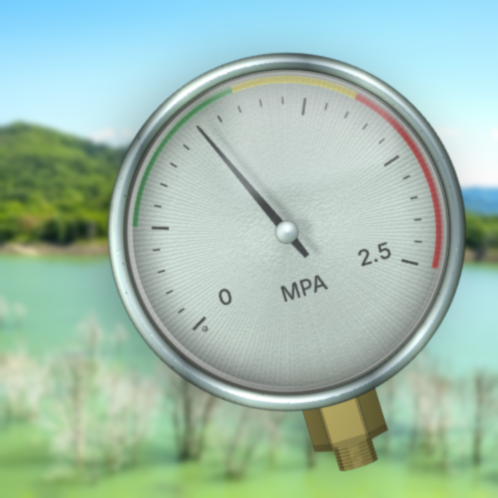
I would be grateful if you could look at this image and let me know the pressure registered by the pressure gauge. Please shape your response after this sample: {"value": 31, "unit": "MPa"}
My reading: {"value": 1, "unit": "MPa"}
